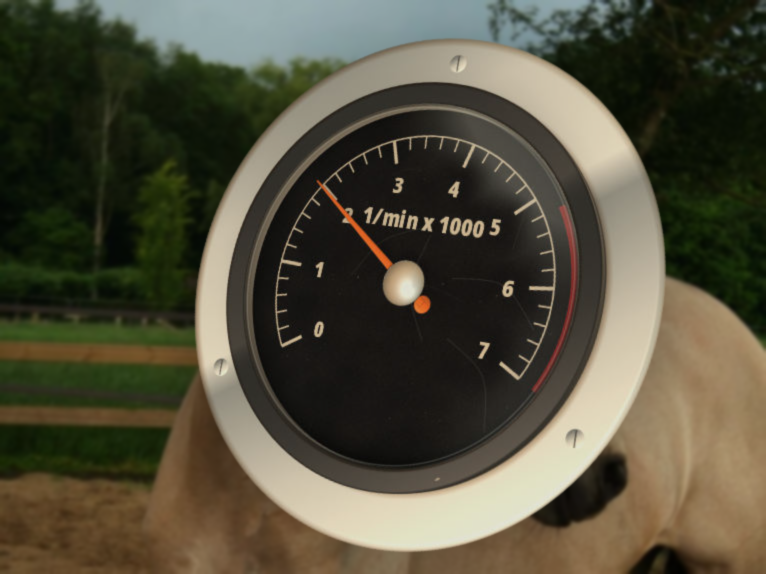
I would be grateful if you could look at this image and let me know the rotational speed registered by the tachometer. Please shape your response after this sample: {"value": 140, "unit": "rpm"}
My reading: {"value": 2000, "unit": "rpm"}
